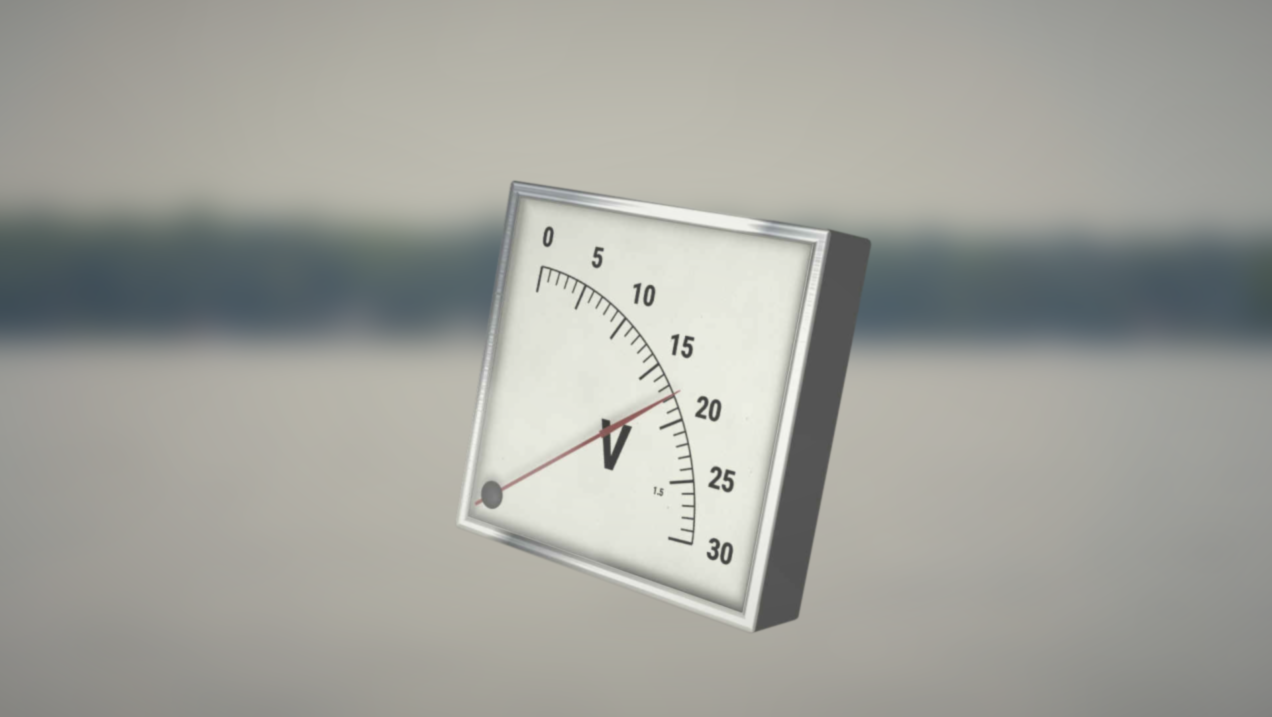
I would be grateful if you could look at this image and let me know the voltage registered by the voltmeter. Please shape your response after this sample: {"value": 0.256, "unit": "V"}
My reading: {"value": 18, "unit": "V"}
